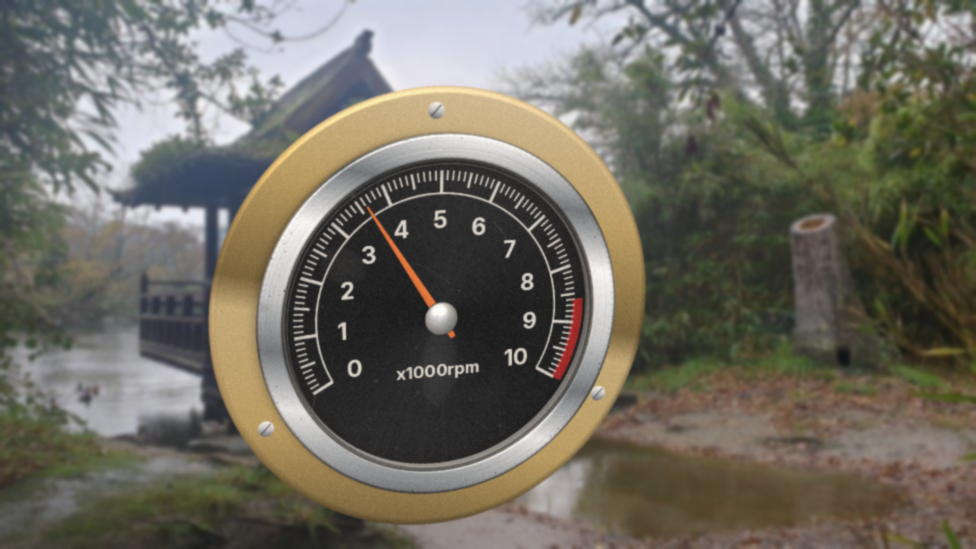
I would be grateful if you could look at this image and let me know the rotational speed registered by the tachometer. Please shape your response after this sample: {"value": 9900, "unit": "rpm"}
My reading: {"value": 3600, "unit": "rpm"}
